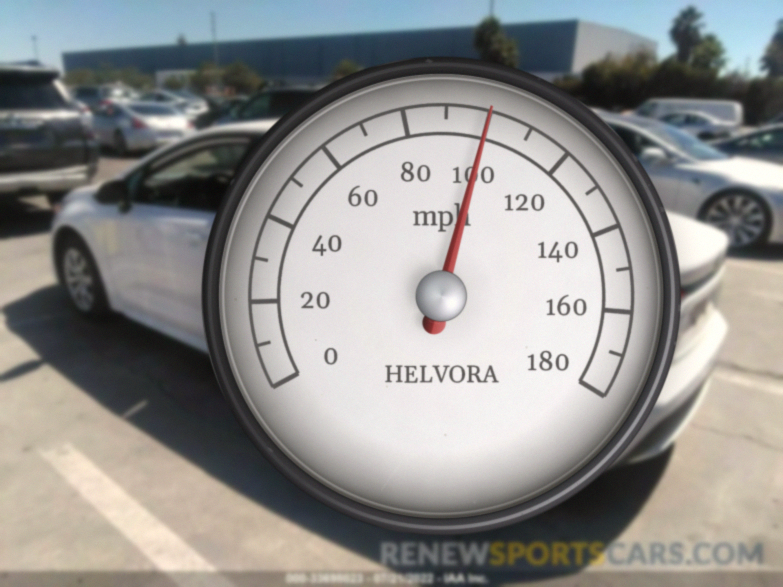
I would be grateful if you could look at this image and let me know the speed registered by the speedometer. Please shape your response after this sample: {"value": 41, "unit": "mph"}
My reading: {"value": 100, "unit": "mph"}
